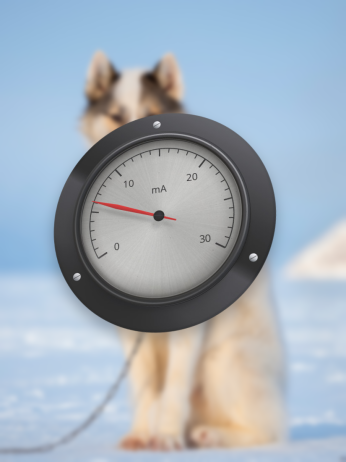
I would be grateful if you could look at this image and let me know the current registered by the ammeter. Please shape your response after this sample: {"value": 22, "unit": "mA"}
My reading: {"value": 6, "unit": "mA"}
